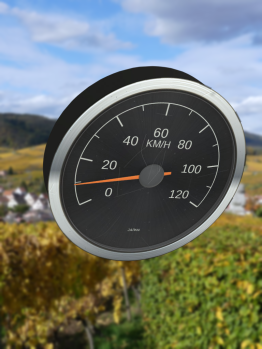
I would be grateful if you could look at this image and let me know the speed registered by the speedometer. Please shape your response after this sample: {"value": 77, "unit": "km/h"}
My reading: {"value": 10, "unit": "km/h"}
